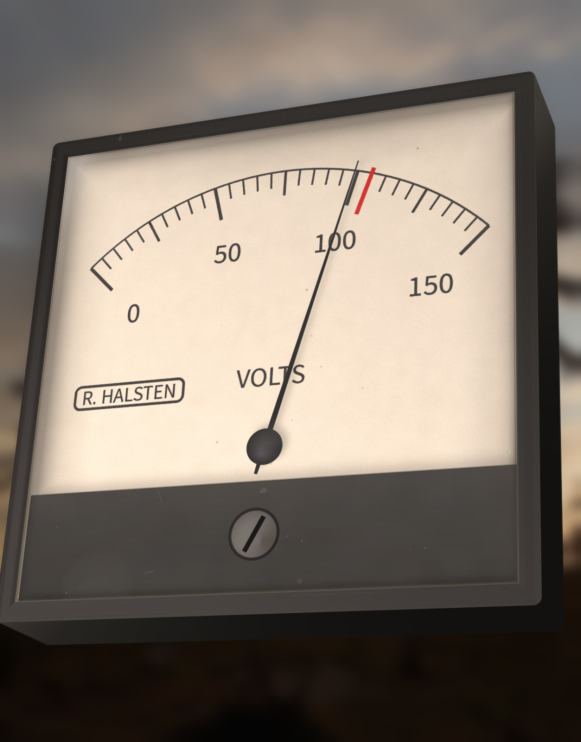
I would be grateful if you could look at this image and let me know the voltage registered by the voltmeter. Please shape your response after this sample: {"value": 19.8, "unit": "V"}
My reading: {"value": 100, "unit": "V"}
